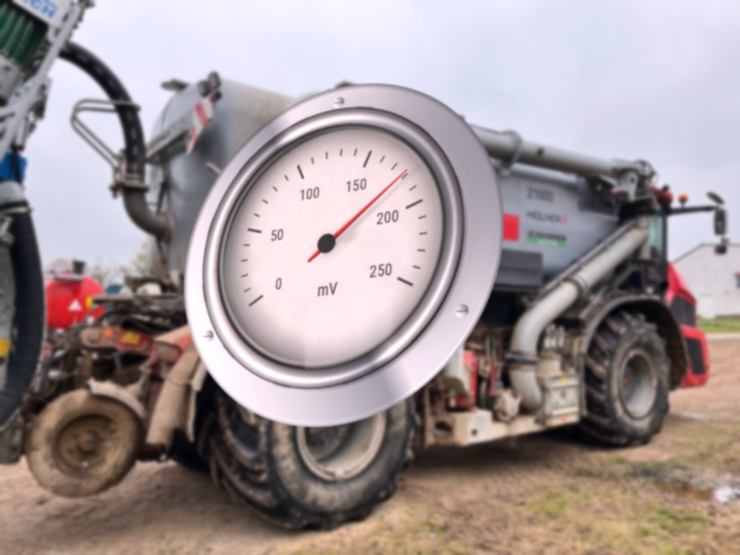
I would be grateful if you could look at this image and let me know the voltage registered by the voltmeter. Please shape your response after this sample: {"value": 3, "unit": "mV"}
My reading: {"value": 180, "unit": "mV"}
